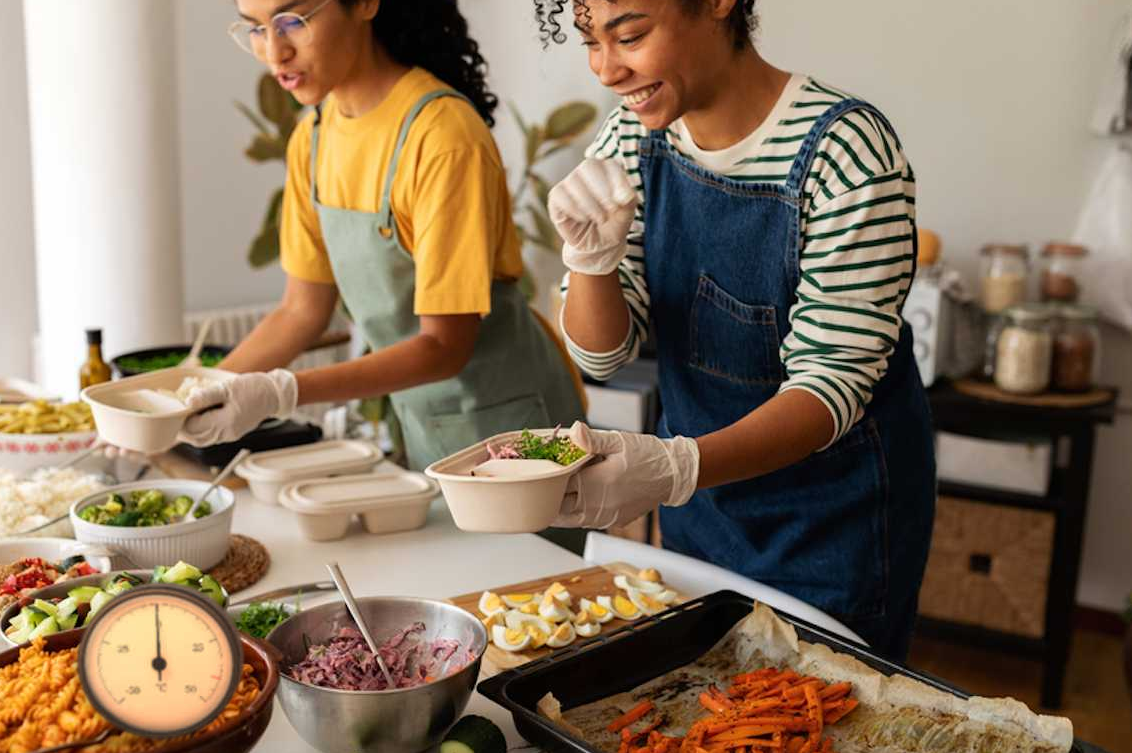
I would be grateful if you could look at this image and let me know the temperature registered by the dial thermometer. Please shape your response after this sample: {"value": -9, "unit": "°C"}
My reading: {"value": 0, "unit": "°C"}
